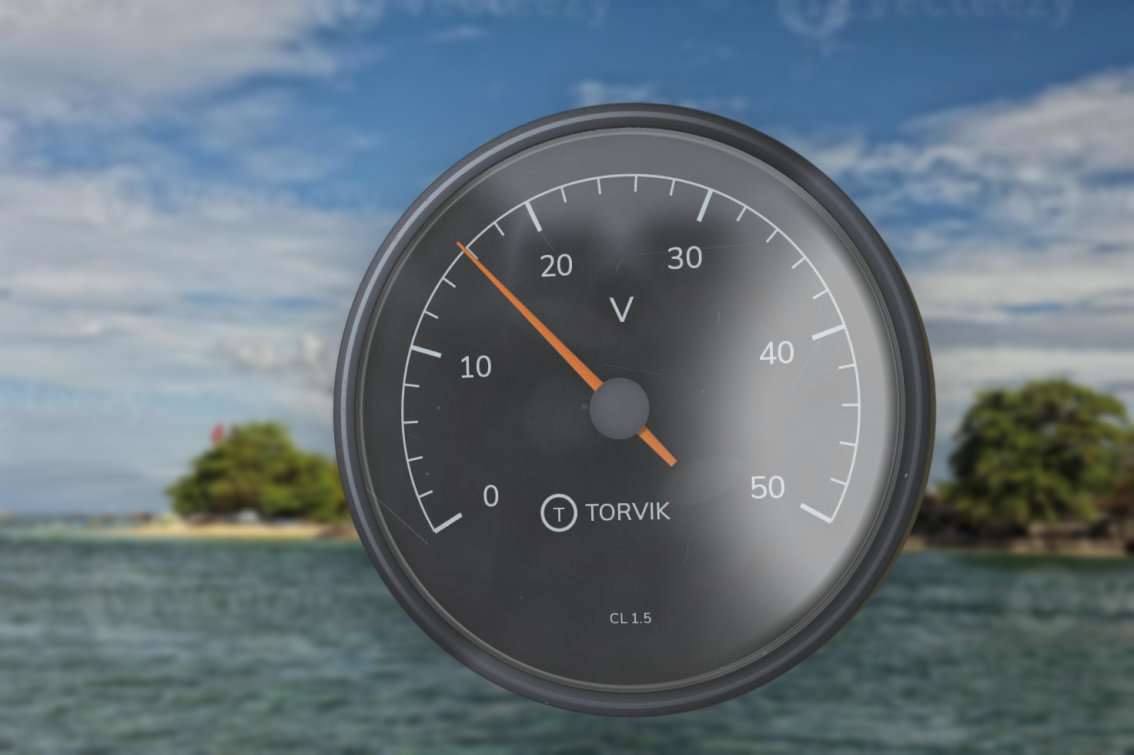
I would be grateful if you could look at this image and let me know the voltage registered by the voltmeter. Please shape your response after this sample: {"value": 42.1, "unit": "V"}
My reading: {"value": 16, "unit": "V"}
